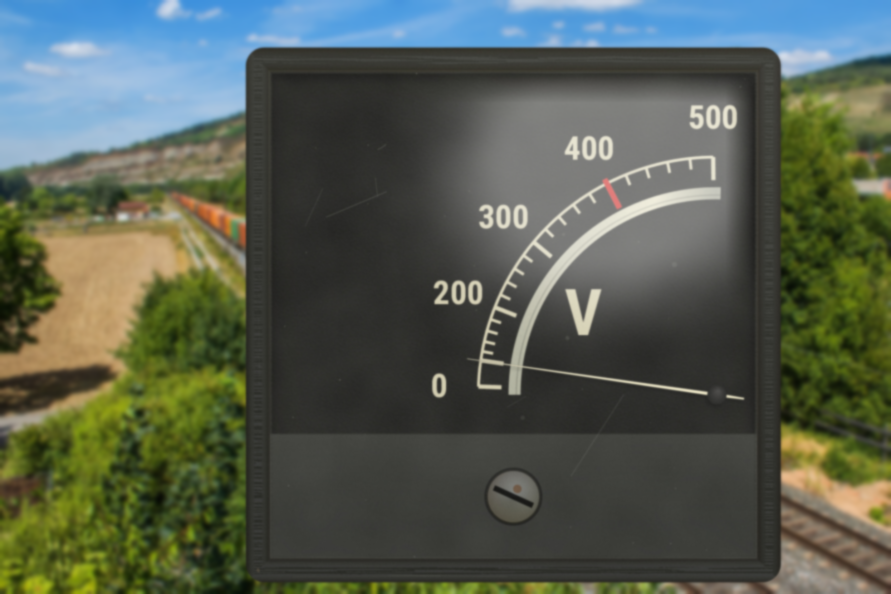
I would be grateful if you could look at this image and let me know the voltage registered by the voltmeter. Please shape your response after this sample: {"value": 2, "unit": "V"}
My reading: {"value": 100, "unit": "V"}
